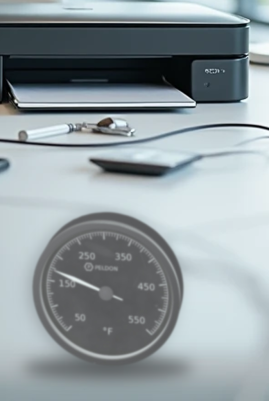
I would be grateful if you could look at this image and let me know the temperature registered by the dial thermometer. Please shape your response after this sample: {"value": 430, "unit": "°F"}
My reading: {"value": 175, "unit": "°F"}
